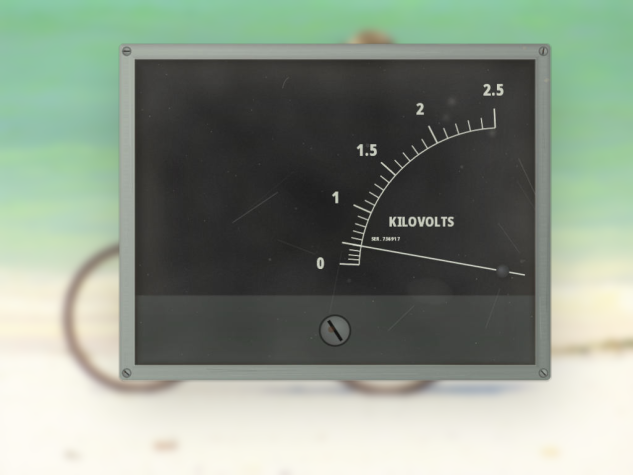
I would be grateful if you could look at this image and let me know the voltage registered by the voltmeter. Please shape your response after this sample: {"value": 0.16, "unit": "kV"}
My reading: {"value": 0.5, "unit": "kV"}
